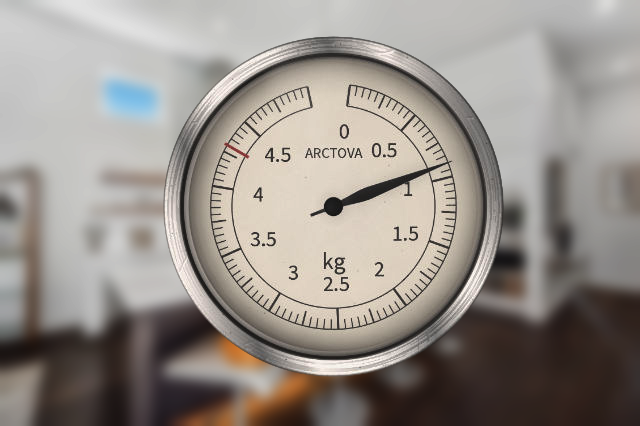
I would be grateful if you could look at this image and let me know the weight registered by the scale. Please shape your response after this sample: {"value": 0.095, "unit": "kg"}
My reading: {"value": 0.9, "unit": "kg"}
